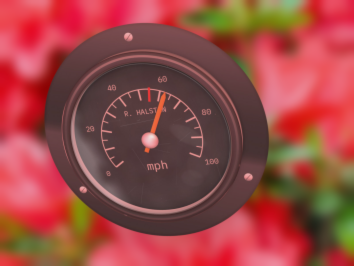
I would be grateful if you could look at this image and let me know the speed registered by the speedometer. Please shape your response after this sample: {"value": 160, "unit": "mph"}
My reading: {"value": 62.5, "unit": "mph"}
